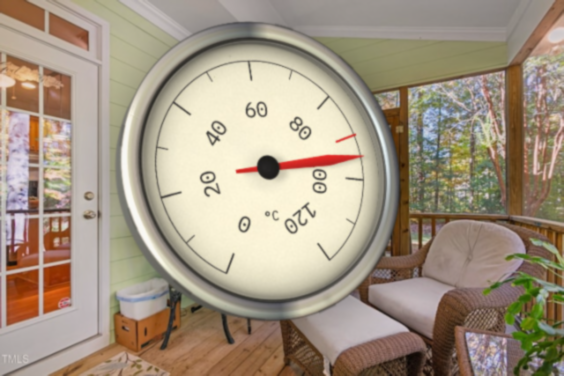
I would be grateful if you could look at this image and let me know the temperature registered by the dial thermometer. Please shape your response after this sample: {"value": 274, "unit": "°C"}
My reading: {"value": 95, "unit": "°C"}
